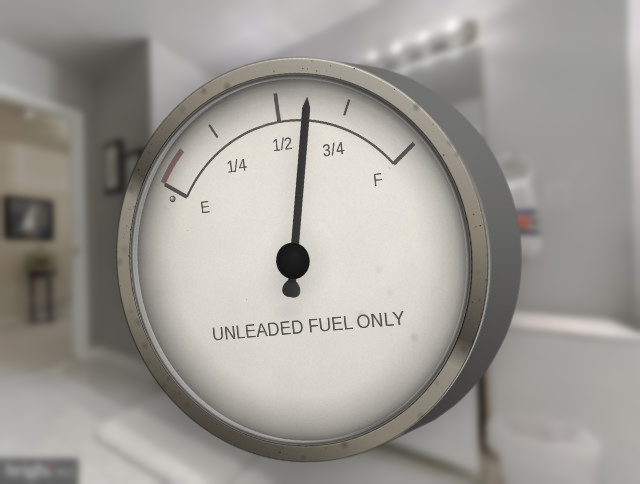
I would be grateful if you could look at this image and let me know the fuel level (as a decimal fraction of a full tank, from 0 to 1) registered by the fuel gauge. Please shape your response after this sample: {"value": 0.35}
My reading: {"value": 0.625}
